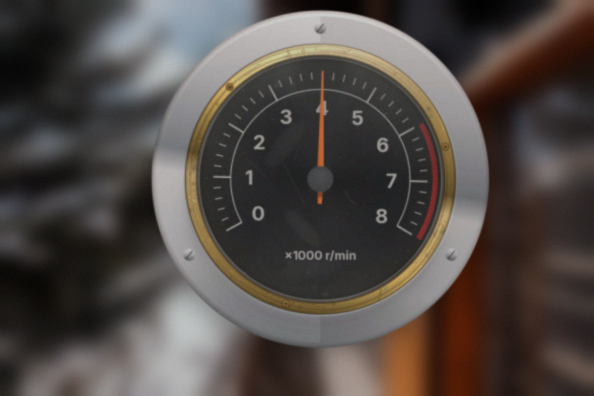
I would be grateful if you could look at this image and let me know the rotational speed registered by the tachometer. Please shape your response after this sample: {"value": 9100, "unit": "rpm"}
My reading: {"value": 4000, "unit": "rpm"}
